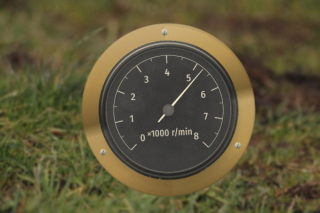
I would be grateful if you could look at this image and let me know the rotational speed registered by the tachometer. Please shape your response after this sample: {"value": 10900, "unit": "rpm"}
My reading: {"value": 5250, "unit": "rpm"}
